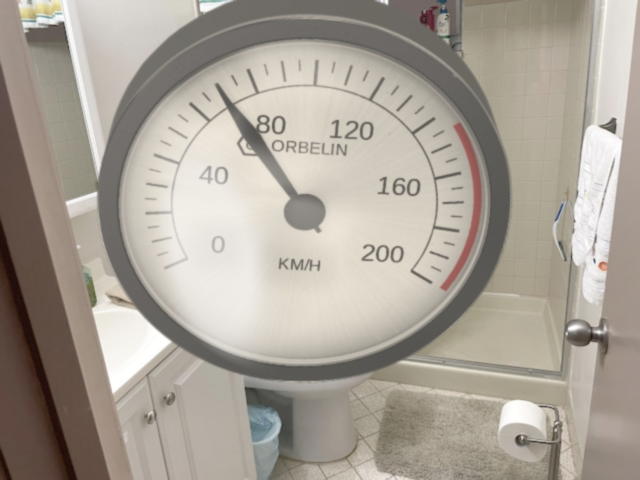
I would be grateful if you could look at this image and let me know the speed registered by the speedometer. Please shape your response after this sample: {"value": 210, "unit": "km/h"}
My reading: {"value": 70, "unit": "km/h"}
